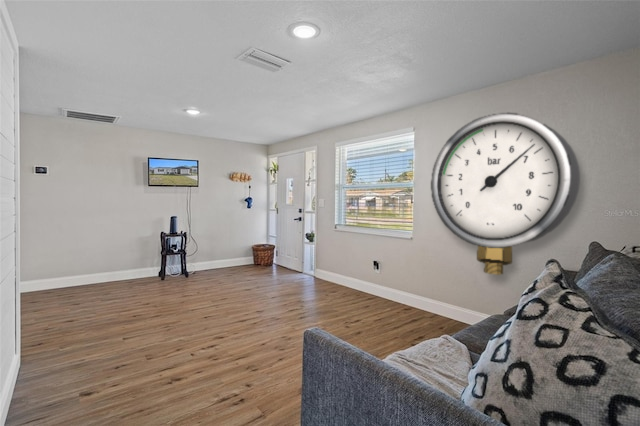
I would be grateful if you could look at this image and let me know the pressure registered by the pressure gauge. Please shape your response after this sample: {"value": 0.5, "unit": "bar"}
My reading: {"value": 6.75, "unit": "bar"}
